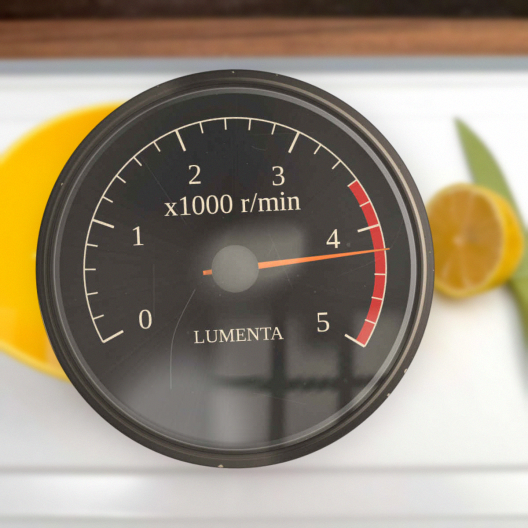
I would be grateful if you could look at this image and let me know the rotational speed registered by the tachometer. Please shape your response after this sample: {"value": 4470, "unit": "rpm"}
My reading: {"value": 4200, "unit": "rpm"}
